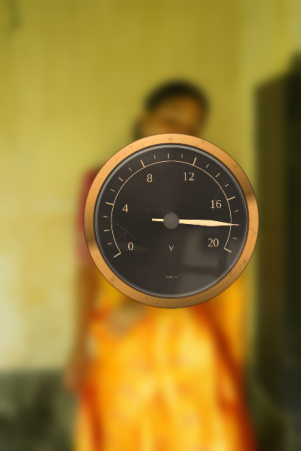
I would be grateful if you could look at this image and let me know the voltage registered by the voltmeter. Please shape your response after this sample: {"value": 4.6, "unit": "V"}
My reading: {"value": 18, "unit": "V"}
